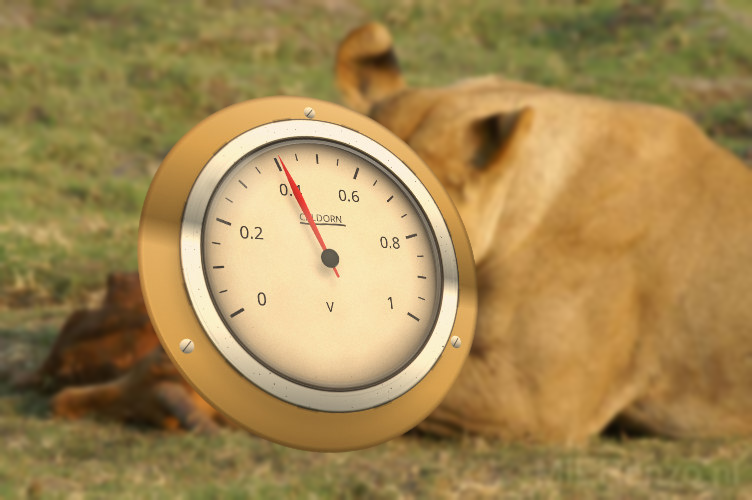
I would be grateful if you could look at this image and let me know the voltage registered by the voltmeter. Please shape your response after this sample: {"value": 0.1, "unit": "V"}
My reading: {"value": 0.4, "unit": "V"}
